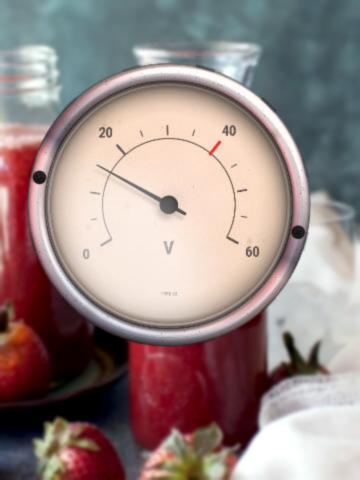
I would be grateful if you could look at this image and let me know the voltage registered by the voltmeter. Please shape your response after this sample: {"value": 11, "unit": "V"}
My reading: {"value": 15, "unit": "V"}
